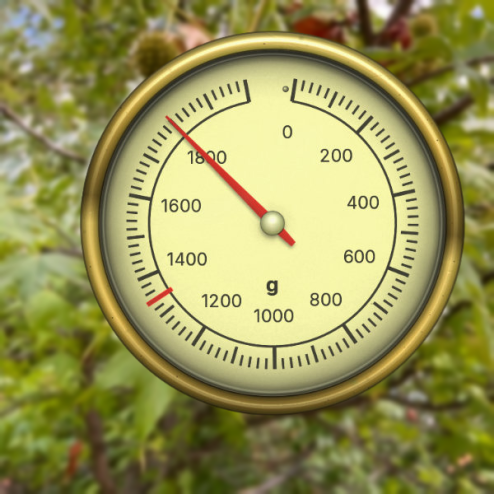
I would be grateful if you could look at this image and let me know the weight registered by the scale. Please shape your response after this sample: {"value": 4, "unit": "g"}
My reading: {"value": 1800, "unit": "g"}
